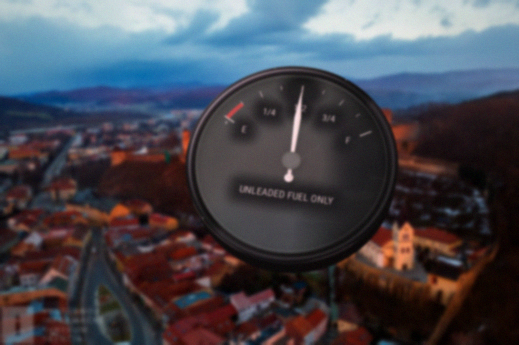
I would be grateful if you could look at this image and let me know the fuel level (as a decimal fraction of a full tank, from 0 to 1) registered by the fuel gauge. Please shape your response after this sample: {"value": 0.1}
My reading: {"value": 0.5}
